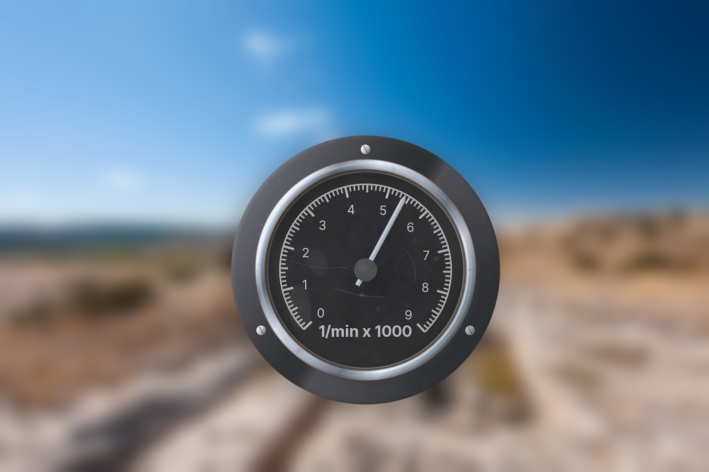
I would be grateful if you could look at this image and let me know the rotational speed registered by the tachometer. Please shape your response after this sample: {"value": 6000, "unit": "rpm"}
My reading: {"value": 5400, "unit": "rpm"}
